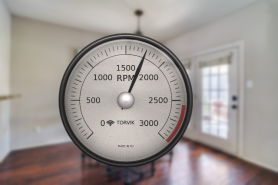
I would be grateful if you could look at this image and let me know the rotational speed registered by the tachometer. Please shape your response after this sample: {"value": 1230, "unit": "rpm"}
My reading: {"value": 1750, "unit": "rpm"}
